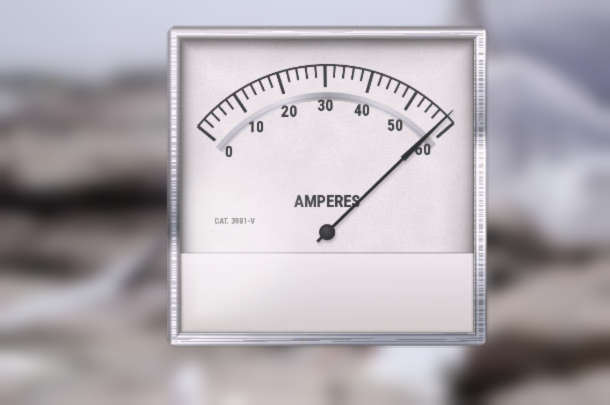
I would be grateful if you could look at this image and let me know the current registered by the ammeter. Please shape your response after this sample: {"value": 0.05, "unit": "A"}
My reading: {"value": 58, "unit": "A"}
